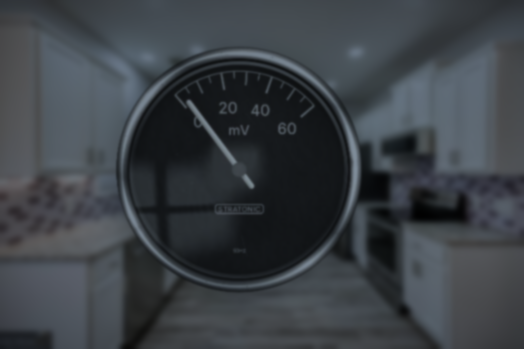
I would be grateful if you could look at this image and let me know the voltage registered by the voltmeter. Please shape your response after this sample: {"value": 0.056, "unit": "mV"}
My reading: {"value": 2.5, "unit": "mV"}
